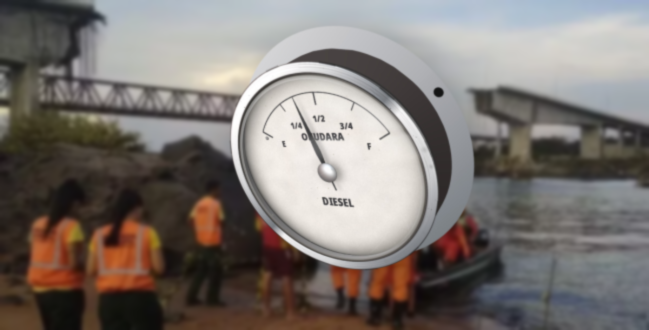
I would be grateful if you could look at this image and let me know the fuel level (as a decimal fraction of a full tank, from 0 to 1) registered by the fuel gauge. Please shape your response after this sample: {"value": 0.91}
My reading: {"value": 0.375}
